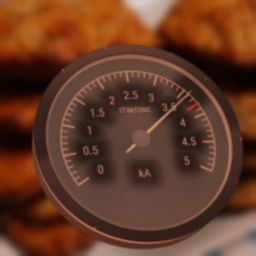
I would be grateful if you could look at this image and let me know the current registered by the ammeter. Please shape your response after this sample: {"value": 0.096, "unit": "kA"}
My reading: {"value": 3.6, "unit": "kA"}
